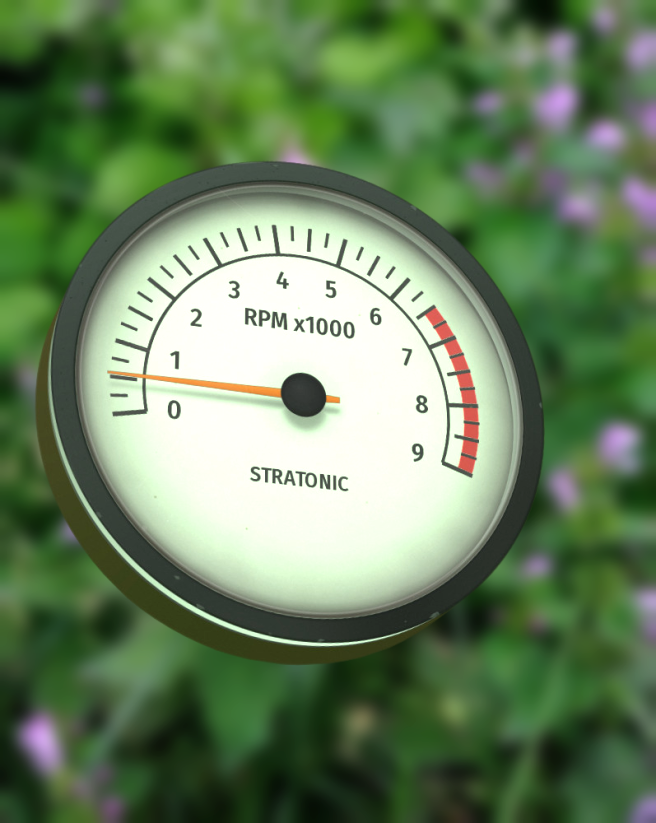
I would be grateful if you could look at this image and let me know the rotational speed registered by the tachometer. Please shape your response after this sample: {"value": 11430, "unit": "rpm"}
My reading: {"value": 500, "unit": "rpm"}
